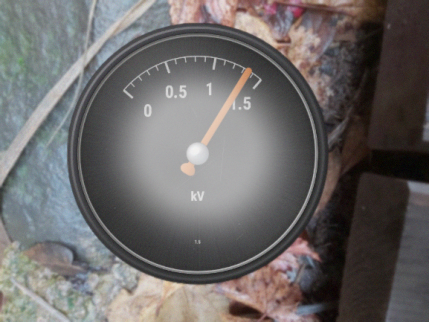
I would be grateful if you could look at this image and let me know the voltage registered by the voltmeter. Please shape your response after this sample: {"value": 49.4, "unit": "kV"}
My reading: {"value": 1.35, "unit": "kV"}
